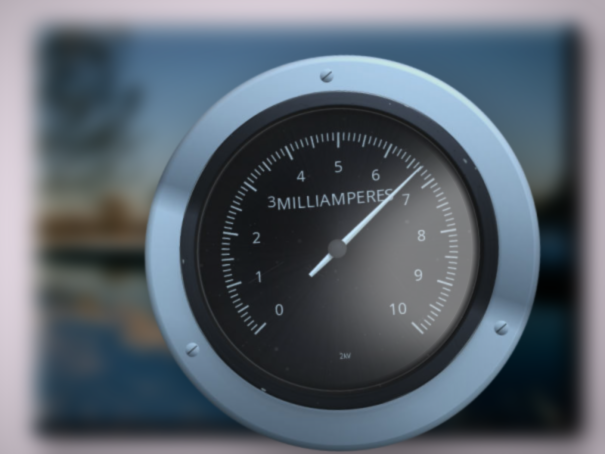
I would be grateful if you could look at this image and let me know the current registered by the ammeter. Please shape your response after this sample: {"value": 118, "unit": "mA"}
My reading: {"value": 6.7, "unit": "mA"}
